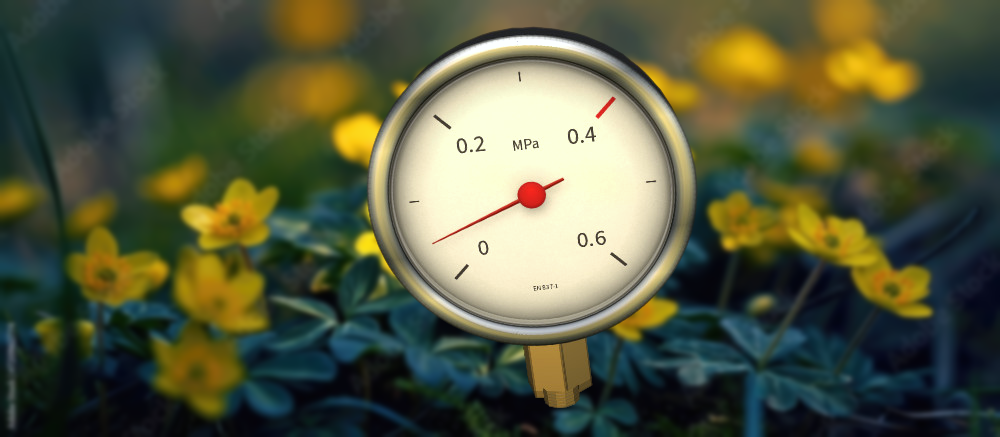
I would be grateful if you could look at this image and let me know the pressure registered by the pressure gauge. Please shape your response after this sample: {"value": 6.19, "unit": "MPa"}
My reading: {"value": 0.05, "unit": "MPa"}
